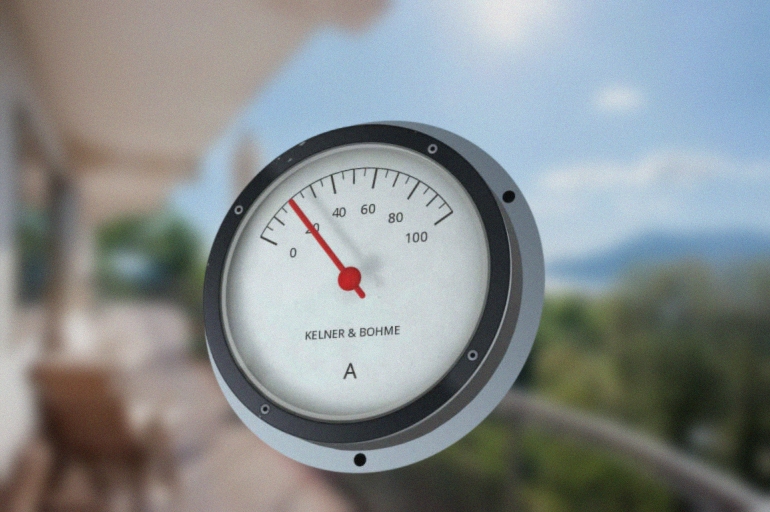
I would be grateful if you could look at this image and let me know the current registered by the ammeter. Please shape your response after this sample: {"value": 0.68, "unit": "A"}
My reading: {"value": 20, "unit": "A"}
